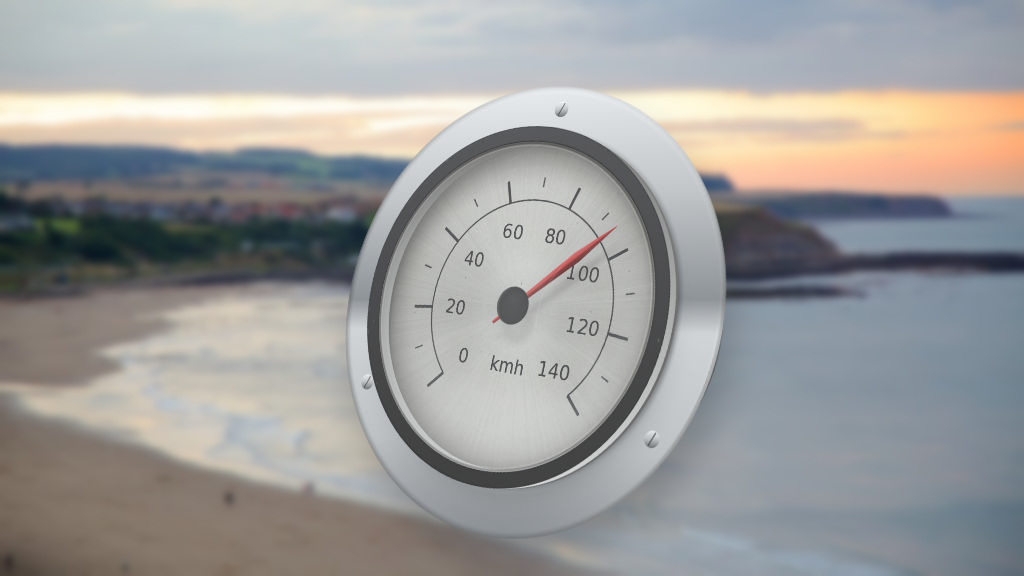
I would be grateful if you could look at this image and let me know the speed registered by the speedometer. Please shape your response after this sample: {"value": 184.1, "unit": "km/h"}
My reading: {"value": 95, "unit": "km/h"}
